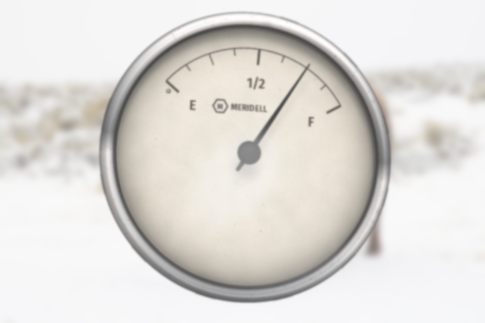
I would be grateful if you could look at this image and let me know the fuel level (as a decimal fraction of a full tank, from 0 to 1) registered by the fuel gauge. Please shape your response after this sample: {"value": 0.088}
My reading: {"value": 0.75}
